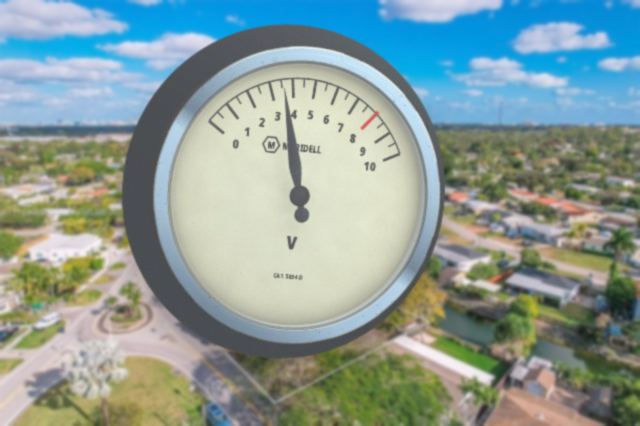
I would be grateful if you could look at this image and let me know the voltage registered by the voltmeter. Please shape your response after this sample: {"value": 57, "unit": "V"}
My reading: {"value": 3.5, "unit": "V"}
